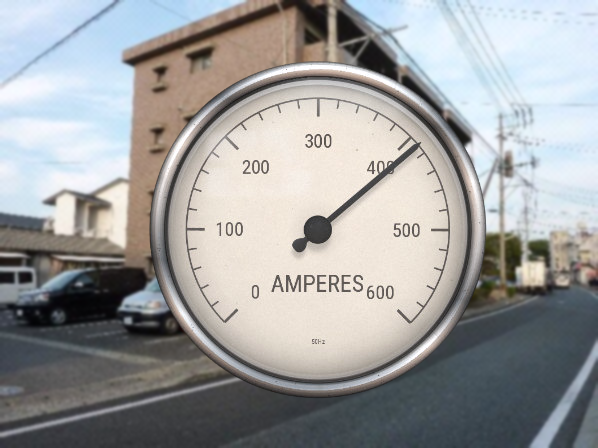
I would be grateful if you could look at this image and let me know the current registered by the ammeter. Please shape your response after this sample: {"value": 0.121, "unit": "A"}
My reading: {"value": 410, "unit": "A"}
